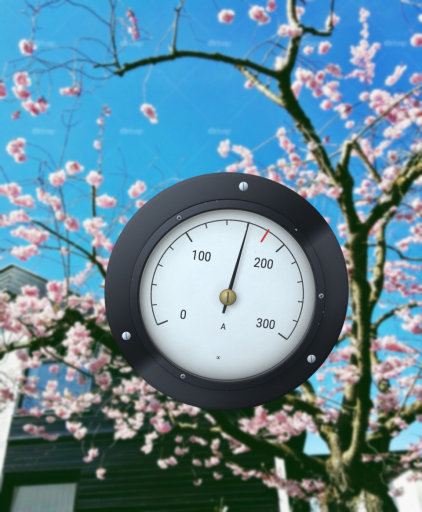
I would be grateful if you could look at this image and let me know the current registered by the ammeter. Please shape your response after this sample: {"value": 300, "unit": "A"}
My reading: {"value": 160, "unit": "A"}
